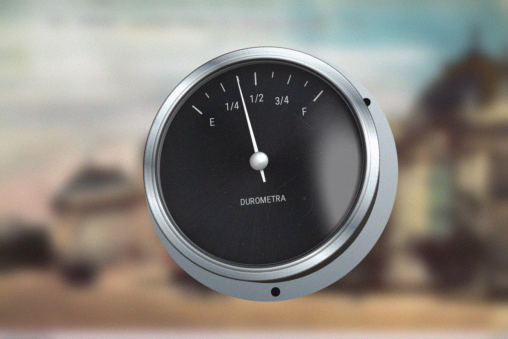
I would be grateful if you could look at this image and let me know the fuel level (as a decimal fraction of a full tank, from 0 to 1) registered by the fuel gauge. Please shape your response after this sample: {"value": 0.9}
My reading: {"value": 0.375}
